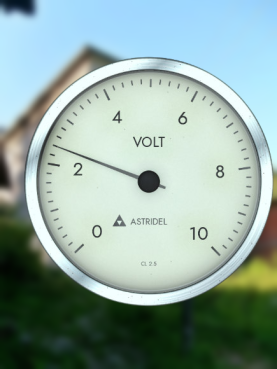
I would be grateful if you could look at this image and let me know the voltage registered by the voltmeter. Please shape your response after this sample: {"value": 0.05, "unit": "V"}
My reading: {"value": 2.4, "unit": "V"}
